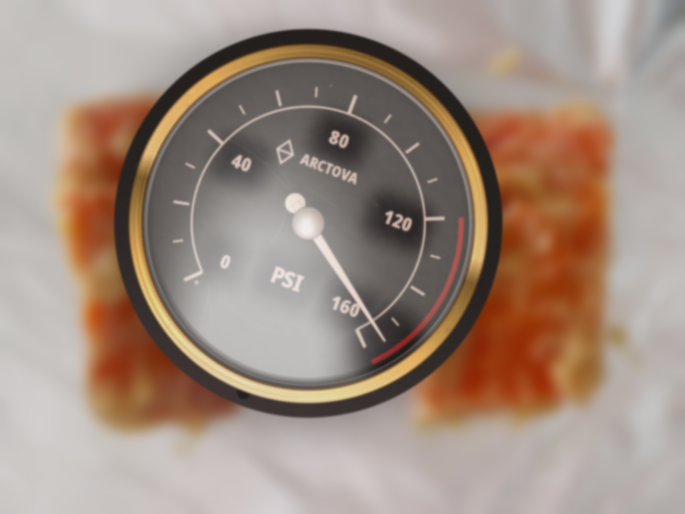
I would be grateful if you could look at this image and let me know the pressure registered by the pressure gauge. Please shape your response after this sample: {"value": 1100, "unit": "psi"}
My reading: {"value": 155, "unit": "psi"}
